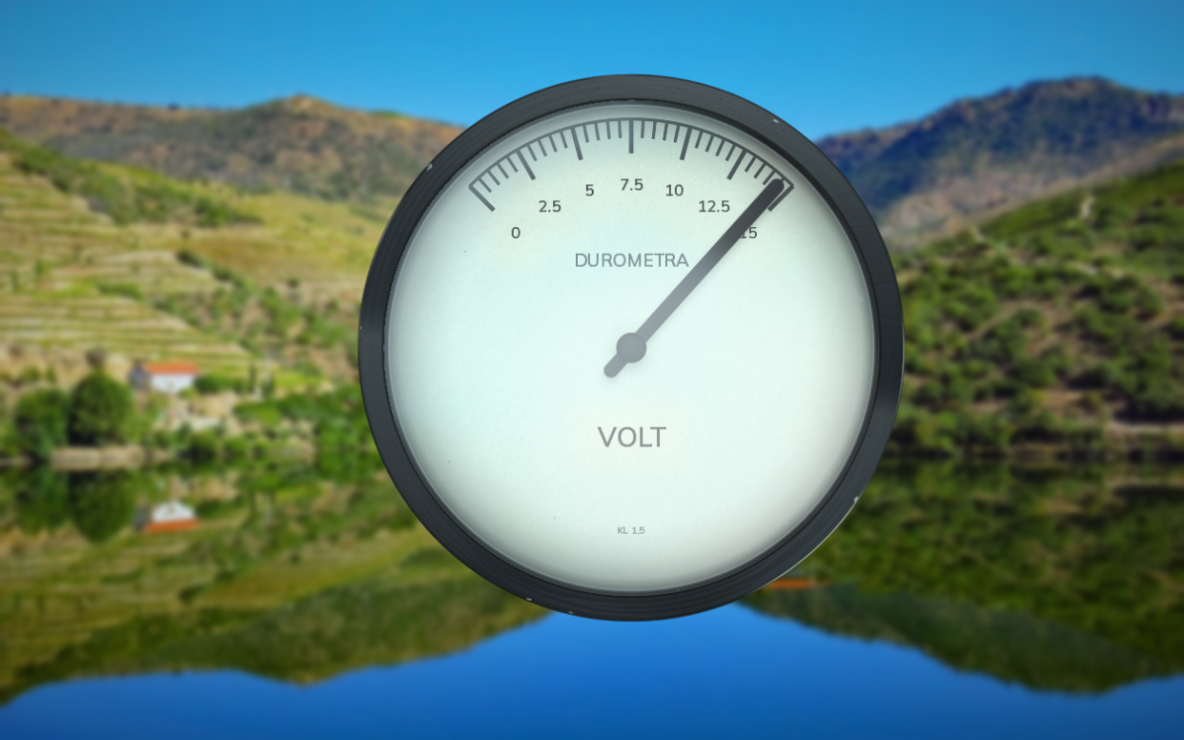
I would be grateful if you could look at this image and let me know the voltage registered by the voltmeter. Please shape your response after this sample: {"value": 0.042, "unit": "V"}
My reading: {"value": 14.5, "unit": "V"}
